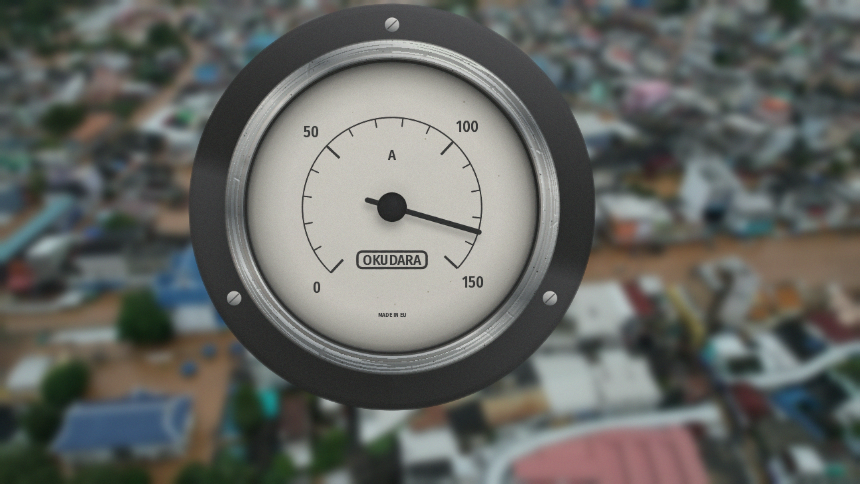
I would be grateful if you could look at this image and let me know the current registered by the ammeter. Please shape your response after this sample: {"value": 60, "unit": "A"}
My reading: {"value": 135, "unit": "A"}
